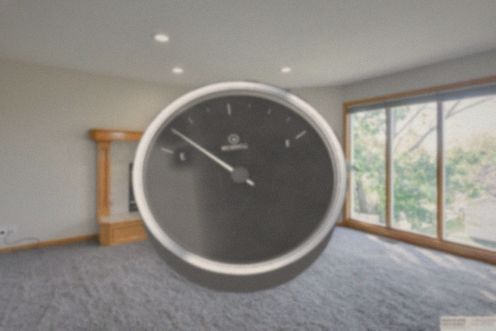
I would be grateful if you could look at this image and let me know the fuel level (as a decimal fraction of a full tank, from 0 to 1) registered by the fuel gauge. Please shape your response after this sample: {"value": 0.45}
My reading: {"value": 0.125}
